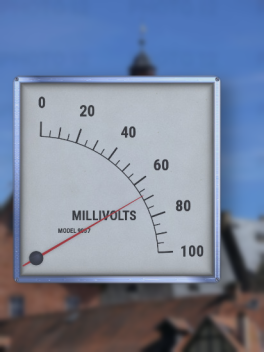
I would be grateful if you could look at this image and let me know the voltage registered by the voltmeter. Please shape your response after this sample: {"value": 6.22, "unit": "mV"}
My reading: {"value": 67.5, "unit": "mV"}
